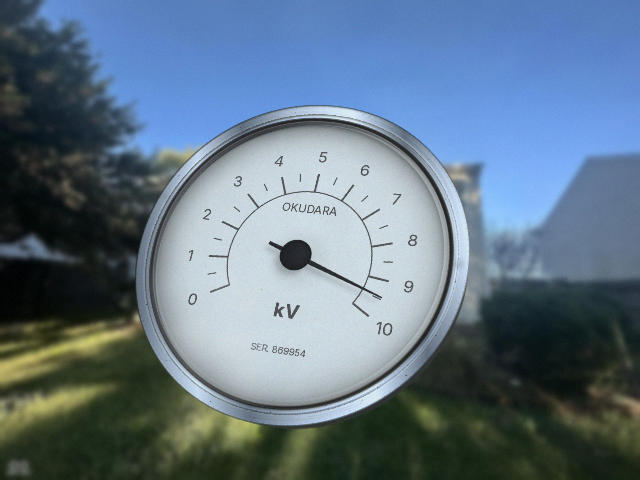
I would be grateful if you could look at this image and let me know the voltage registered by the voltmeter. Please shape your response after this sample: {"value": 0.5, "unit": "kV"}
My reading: {"value": 9.5, "unit": "kV"}
